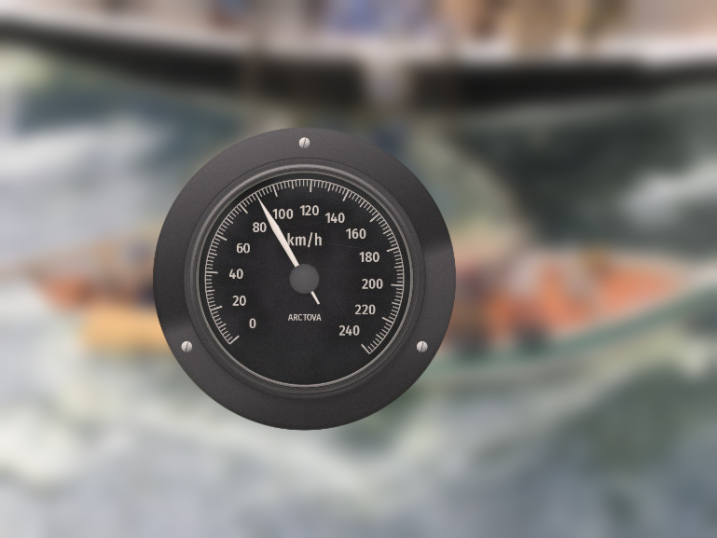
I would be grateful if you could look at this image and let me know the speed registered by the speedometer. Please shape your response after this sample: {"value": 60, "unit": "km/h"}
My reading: {"value": 90, "unit": "km/h"}
